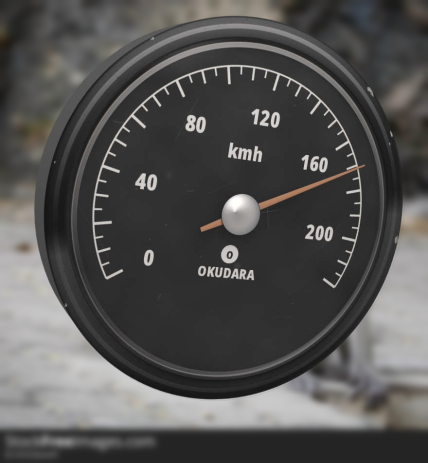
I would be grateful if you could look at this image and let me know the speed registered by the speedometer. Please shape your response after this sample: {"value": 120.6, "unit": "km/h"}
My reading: {"value": 170, "unit": "km/h"}
